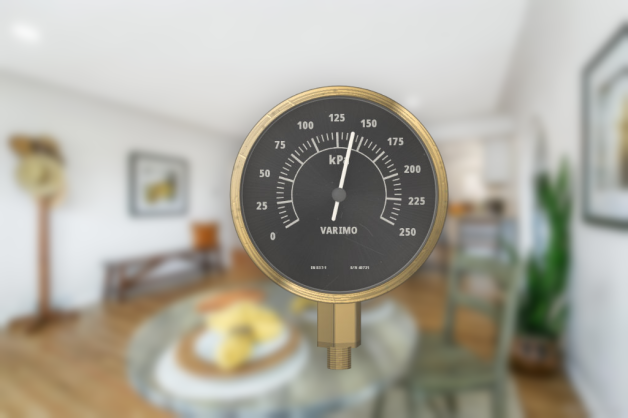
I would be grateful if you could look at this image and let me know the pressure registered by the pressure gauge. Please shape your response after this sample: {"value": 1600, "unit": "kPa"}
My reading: {"value": 140, "unit": "kPa"}
